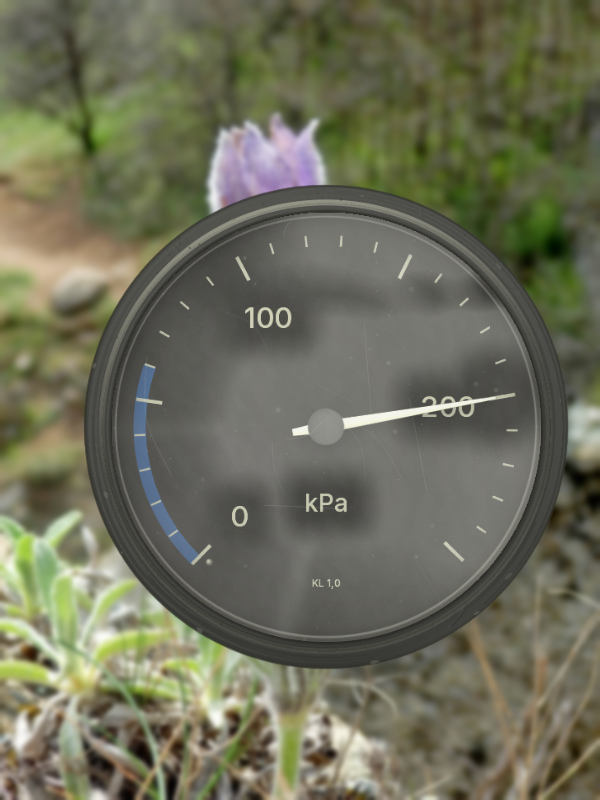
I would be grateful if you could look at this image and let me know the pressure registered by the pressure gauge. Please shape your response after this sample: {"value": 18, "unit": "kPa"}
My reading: {"value": 200, "unit": "kPa"}
